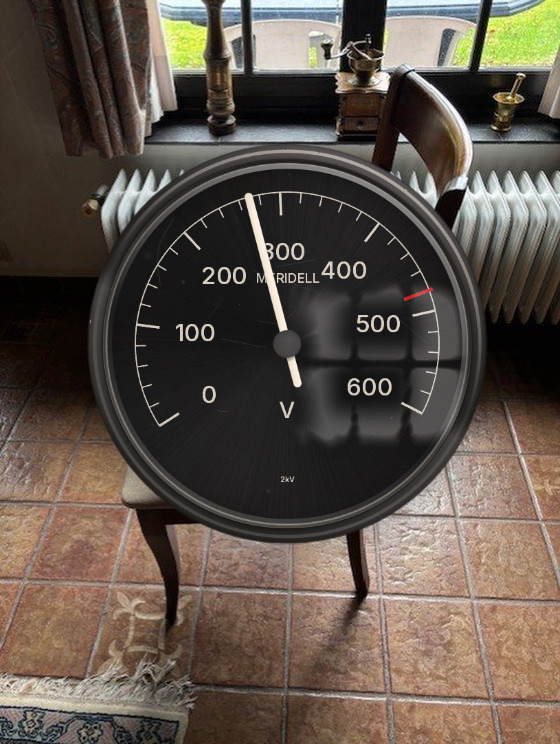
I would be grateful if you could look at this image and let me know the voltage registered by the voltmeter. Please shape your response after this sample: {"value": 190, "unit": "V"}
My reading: {"value": 270, "unit": "V"}
